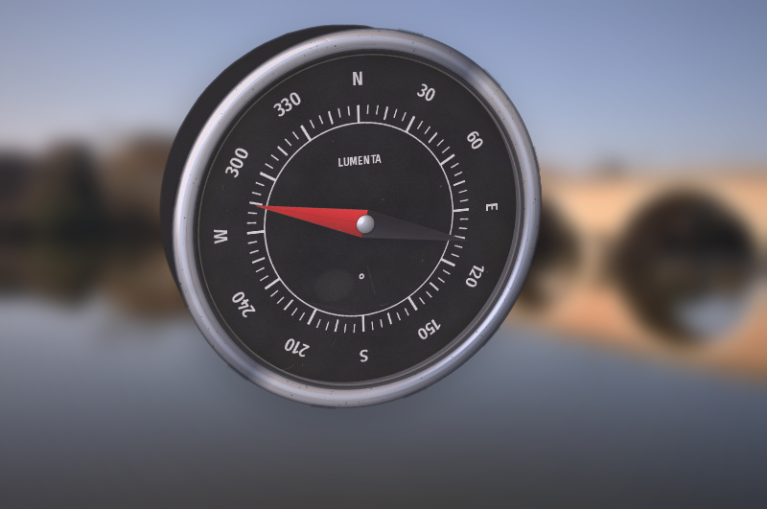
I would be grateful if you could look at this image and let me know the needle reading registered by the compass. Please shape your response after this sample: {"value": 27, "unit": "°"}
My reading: {"value": 285, "unit": "°"}
